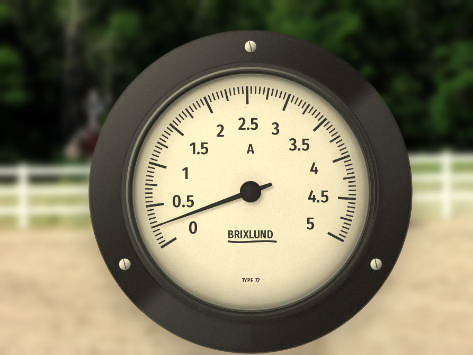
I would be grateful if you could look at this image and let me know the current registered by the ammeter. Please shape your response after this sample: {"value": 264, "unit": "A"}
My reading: {"value": 0.25, "unit": "A"}
